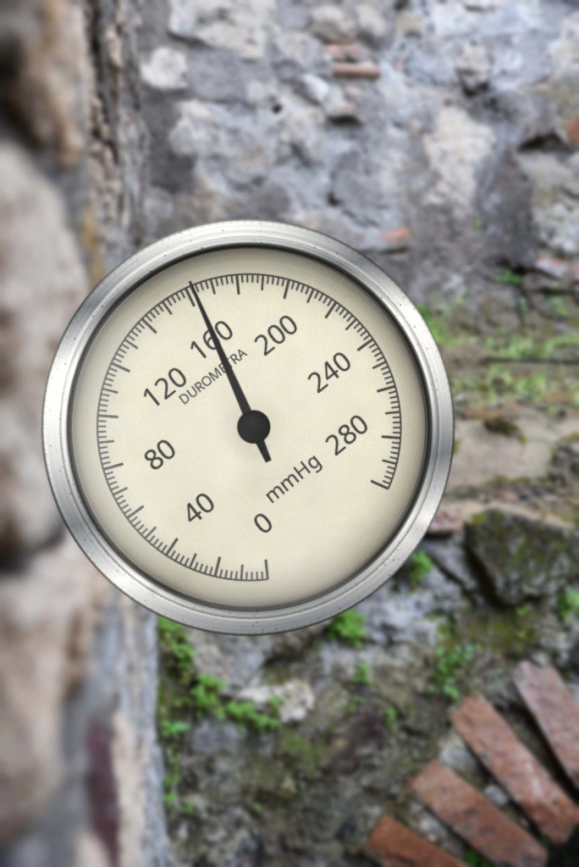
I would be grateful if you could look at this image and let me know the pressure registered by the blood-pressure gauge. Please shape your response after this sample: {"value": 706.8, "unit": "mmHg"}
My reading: {"value": 162, "unit": "mmHg"}
